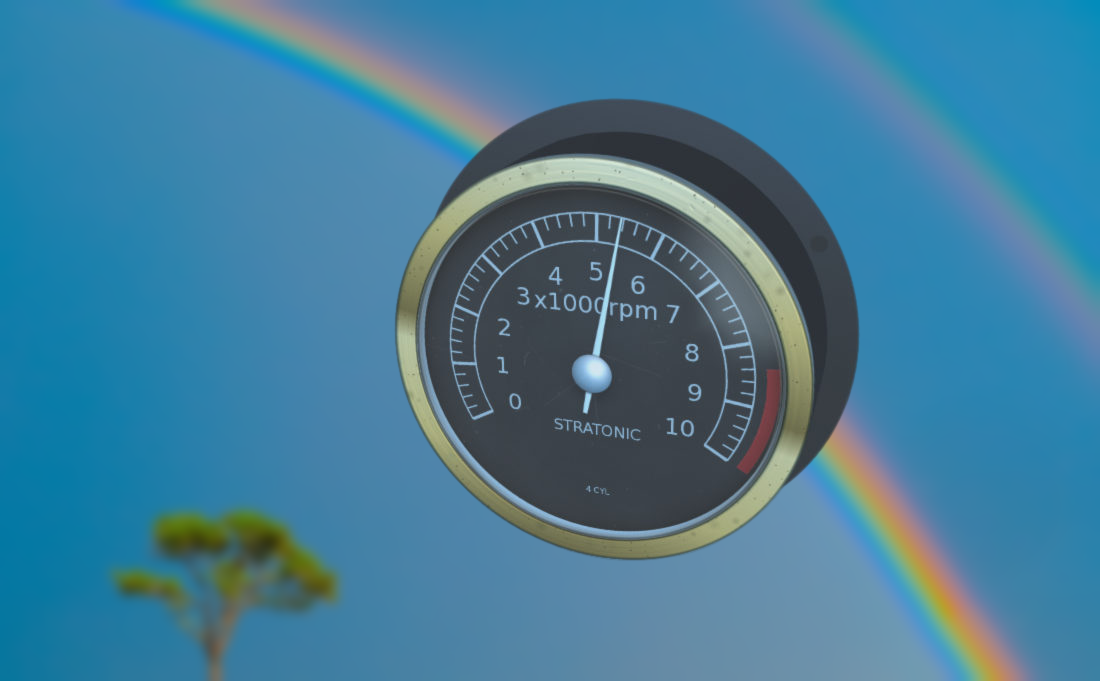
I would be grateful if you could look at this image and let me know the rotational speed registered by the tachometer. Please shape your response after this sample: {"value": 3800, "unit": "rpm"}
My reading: {"value": 5400, "unit": "rpm"}
